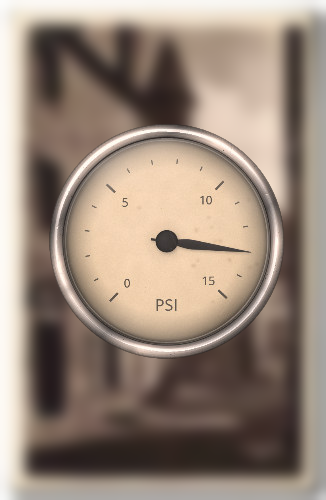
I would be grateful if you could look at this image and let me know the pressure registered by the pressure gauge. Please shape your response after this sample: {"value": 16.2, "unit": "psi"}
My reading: {"value": 13, "unit": "psi"}
